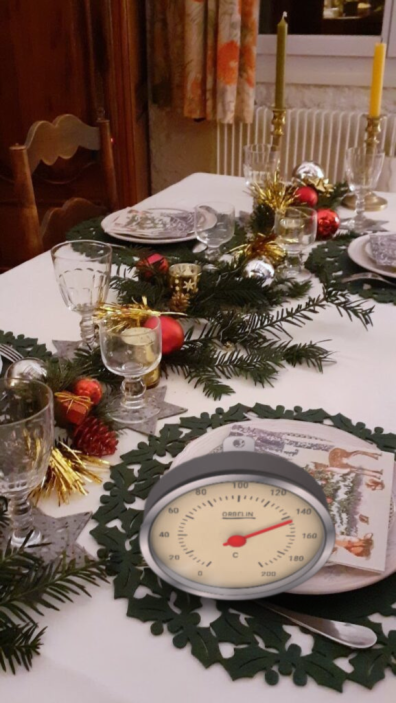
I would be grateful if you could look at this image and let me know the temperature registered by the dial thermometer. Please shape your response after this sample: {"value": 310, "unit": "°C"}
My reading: {"value": 140, "unit": "°C"}
